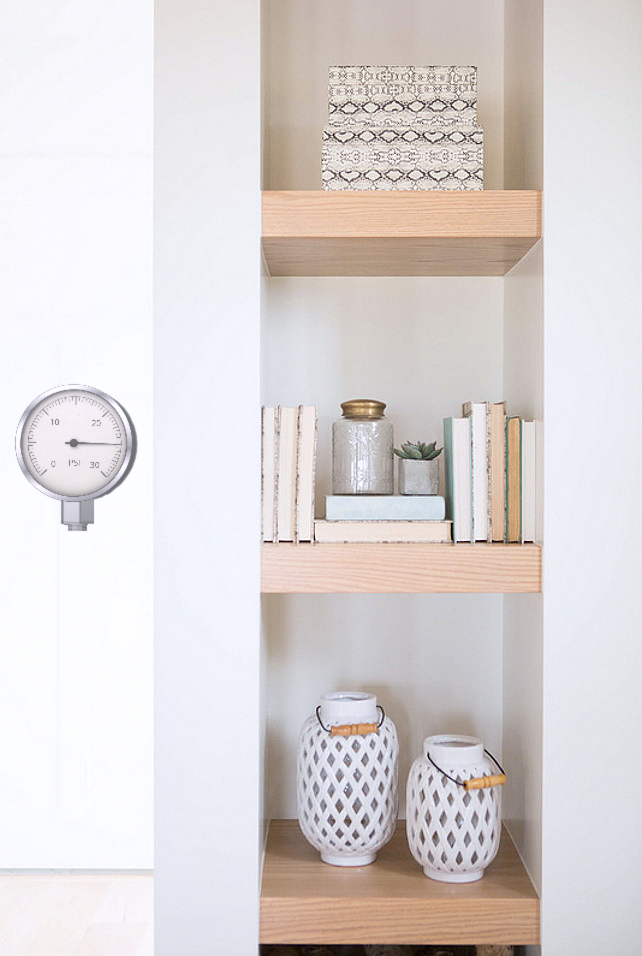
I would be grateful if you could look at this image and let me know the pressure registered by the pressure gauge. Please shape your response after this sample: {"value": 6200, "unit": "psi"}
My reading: {"value": 25, "unit": "psi"}
